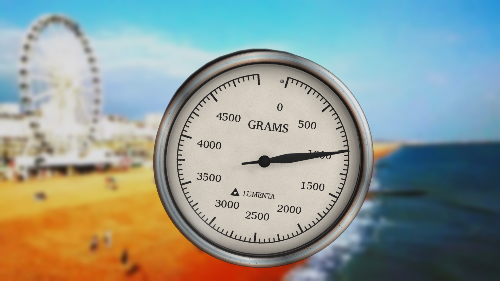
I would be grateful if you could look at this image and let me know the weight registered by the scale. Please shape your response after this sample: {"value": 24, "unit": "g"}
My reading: {"value": 1000, "unit": "g"}
